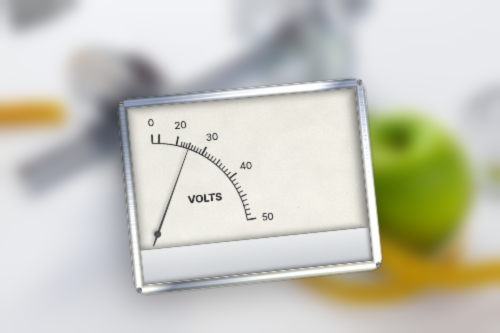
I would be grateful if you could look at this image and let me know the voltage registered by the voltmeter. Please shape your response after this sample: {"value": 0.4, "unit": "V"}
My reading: {"value": 25, "unit": "V"}
